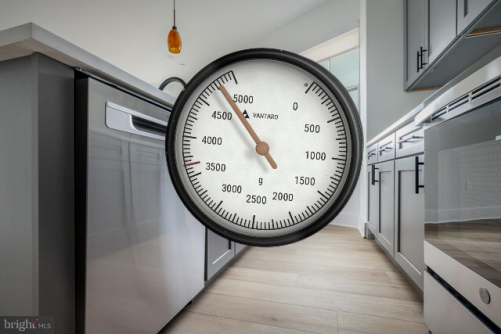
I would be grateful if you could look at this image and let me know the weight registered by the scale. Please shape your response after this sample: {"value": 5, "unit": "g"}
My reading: {"value": 4800, "unit": "g"}
